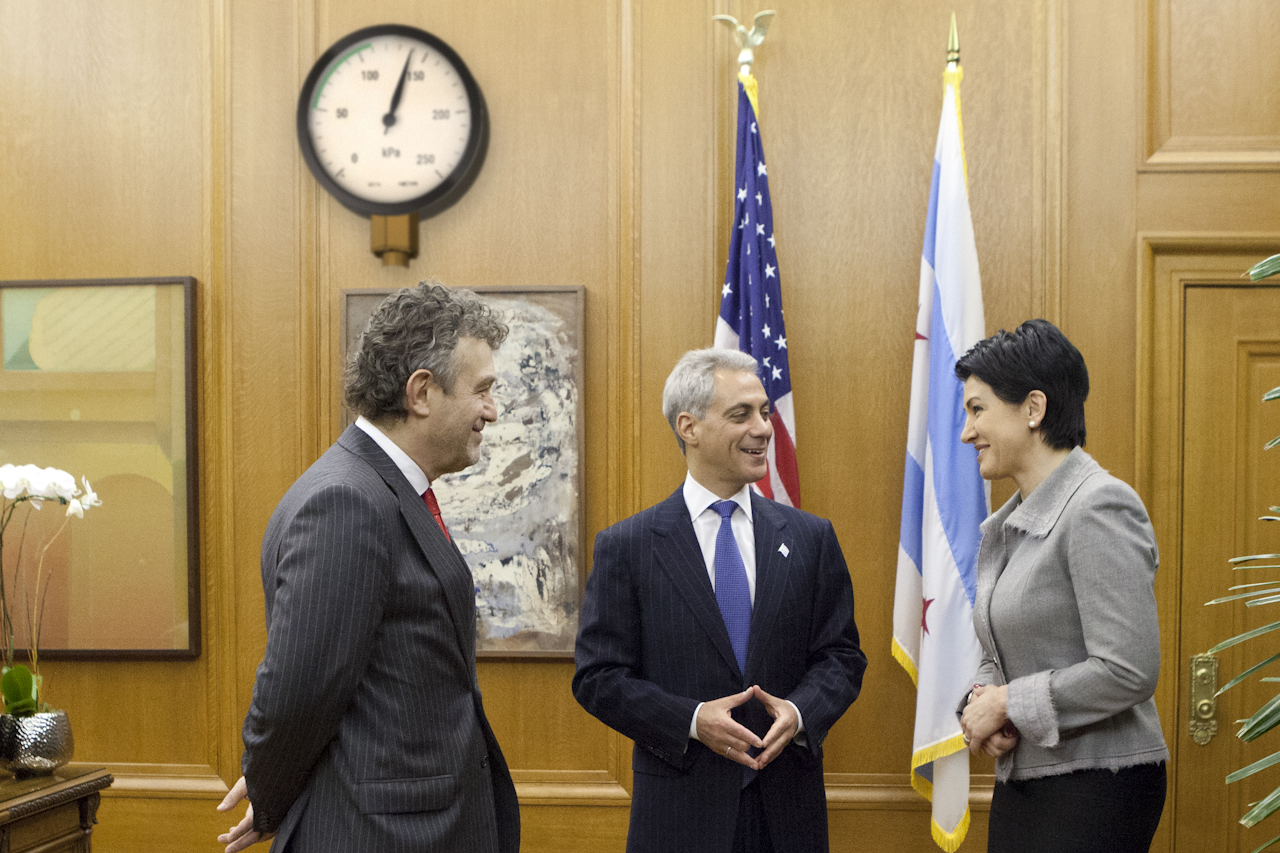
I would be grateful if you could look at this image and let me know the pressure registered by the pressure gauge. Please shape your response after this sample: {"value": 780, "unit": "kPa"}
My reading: {"value": 140, "unit": "kPa"}
